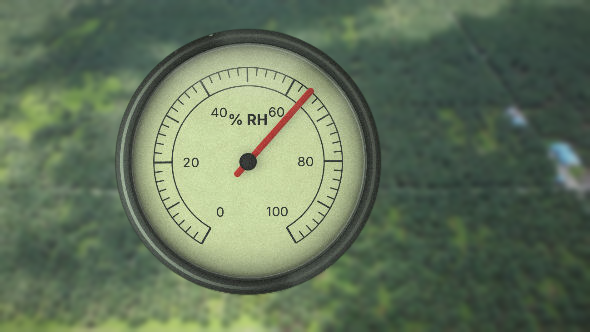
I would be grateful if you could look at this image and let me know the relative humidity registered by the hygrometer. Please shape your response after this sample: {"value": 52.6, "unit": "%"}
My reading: {"value": 64, "unit": "%"}
